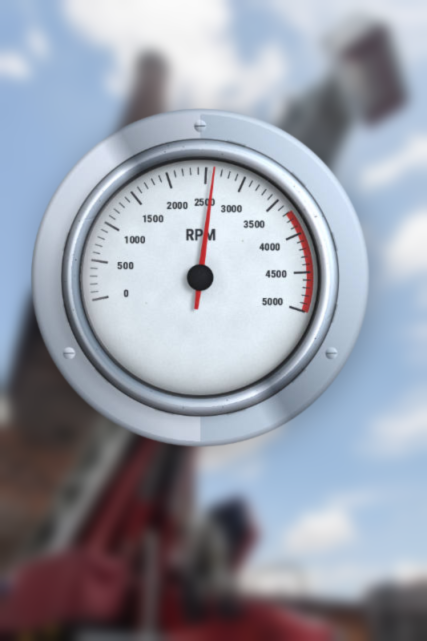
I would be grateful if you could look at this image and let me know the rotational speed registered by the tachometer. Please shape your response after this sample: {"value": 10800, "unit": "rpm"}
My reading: {"value": 2600, "unit": "rpm"}
